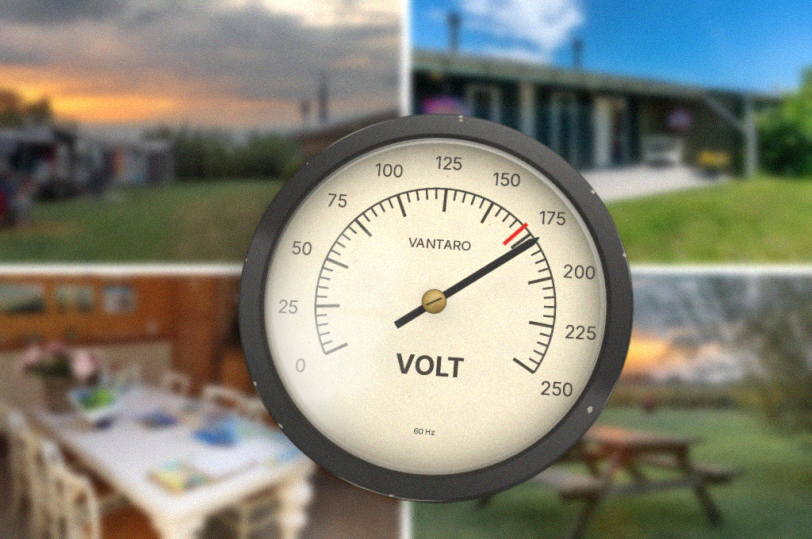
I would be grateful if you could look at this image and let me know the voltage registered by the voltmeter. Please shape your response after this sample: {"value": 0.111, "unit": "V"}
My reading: {"value": 180, "unit": "V"}
